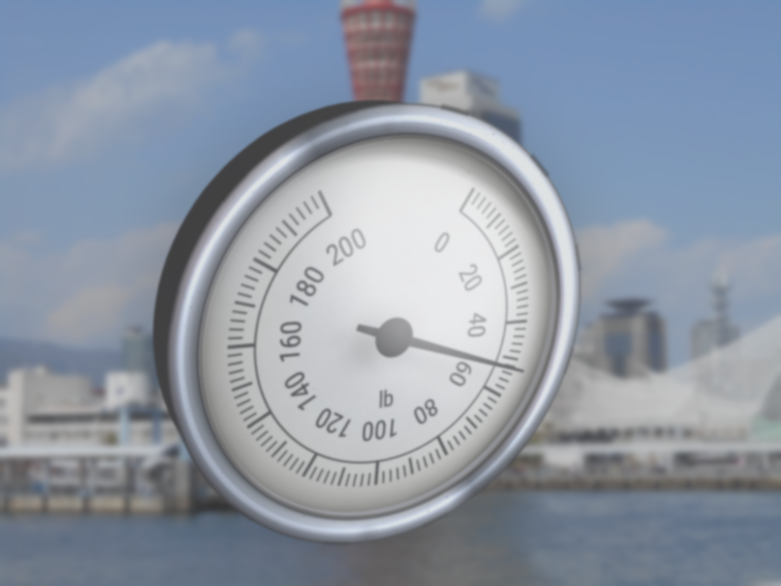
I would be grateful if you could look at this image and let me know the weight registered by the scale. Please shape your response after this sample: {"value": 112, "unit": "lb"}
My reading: {"value": 52, "unit": "lb"}
